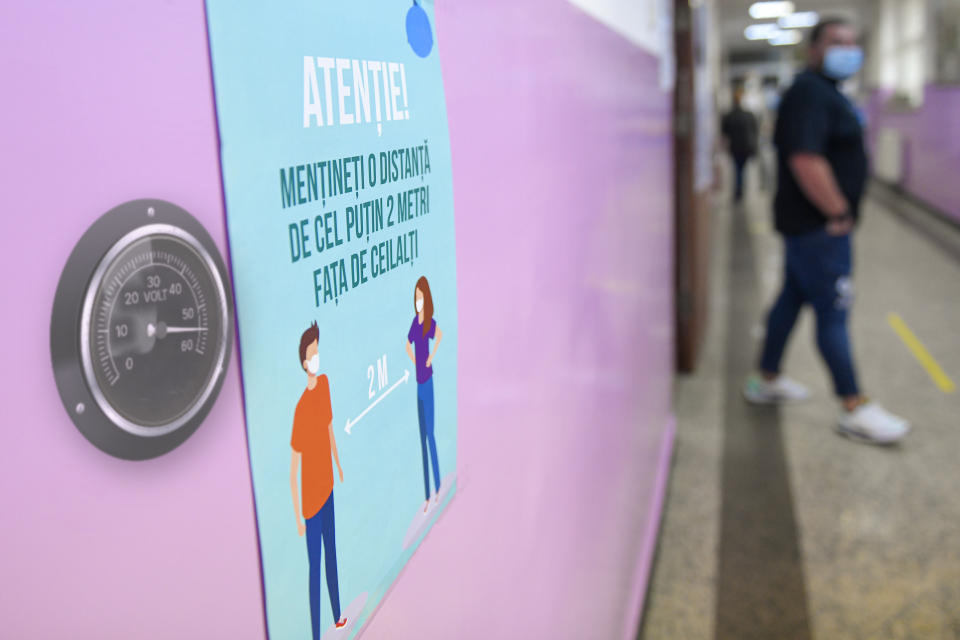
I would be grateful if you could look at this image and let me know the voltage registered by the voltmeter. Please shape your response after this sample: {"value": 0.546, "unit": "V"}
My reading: {"value": 55, "unit": "V"}
